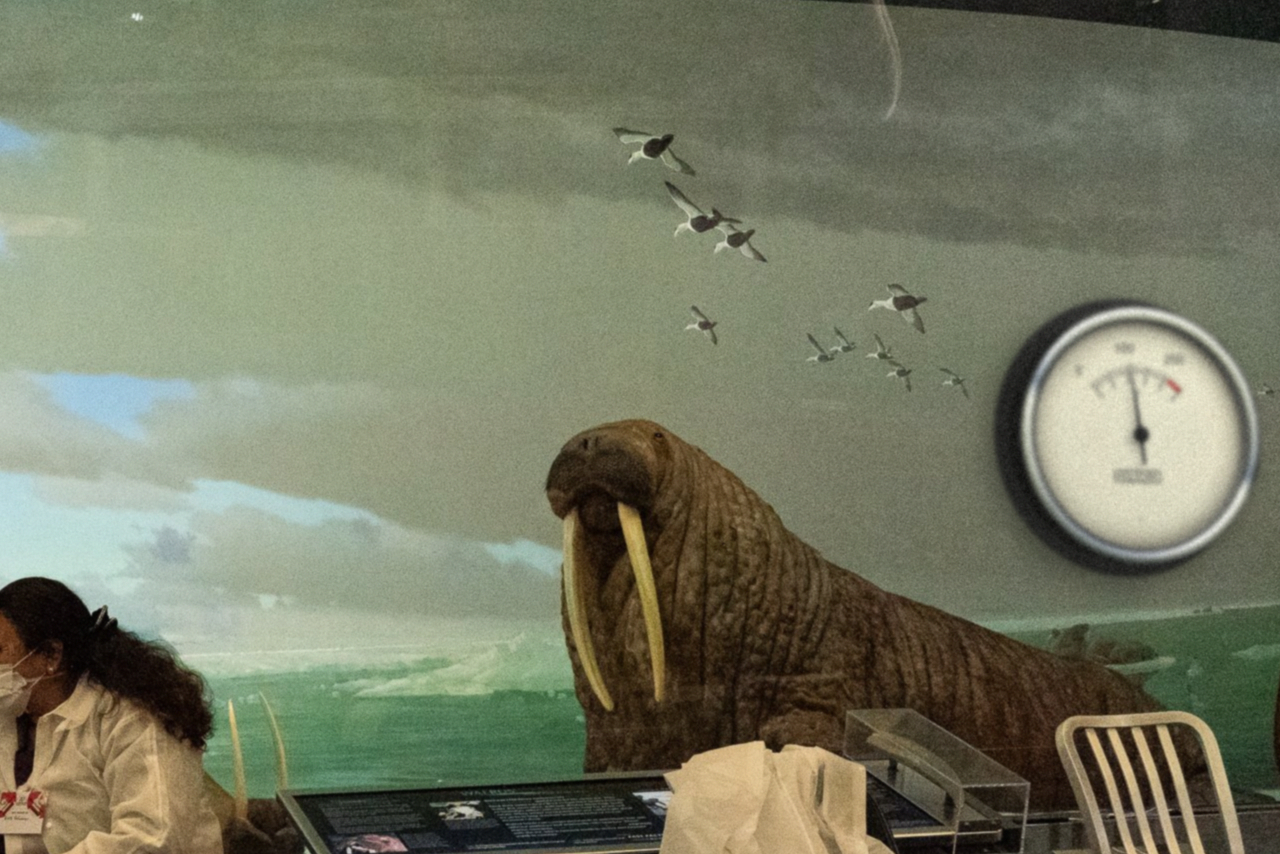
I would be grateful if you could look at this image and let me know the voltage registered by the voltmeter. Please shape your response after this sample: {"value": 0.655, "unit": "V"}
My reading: {"value": 100, "unit": "V"}
